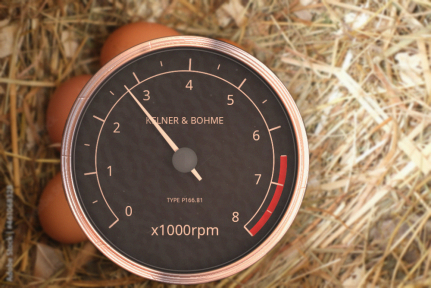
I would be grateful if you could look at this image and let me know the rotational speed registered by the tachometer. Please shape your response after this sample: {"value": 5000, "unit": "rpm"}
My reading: {"value": 2750, "unit": "rpm"}
